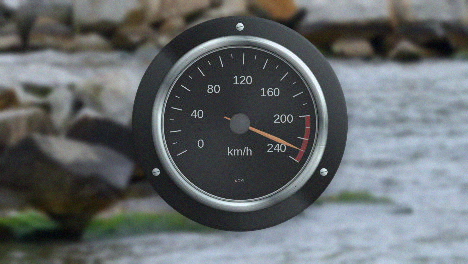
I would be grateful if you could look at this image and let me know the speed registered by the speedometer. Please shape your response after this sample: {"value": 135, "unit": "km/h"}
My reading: {"value": 230, "unit": "km/h"}
